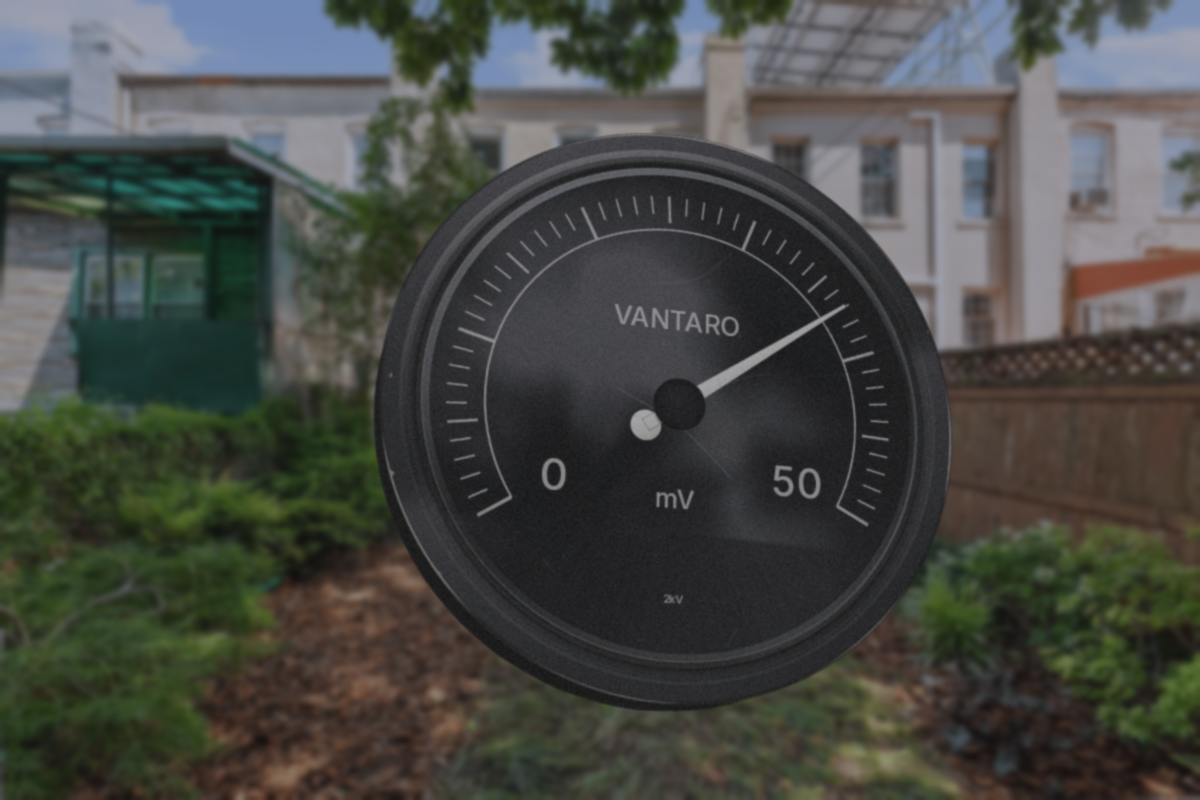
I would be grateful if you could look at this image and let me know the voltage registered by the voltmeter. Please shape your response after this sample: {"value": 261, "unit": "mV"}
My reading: {"value": 37, "unit": "mV"}
